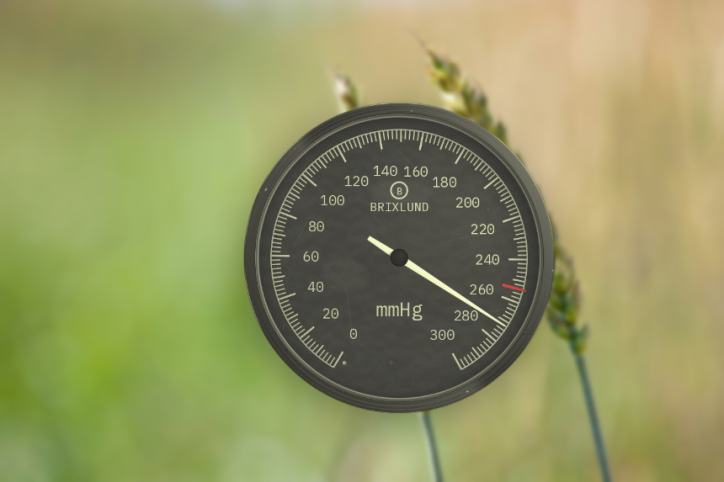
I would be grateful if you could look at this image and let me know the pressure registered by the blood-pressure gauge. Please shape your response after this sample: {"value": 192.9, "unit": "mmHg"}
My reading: {"value": 272, "unit": "mmHg"}
